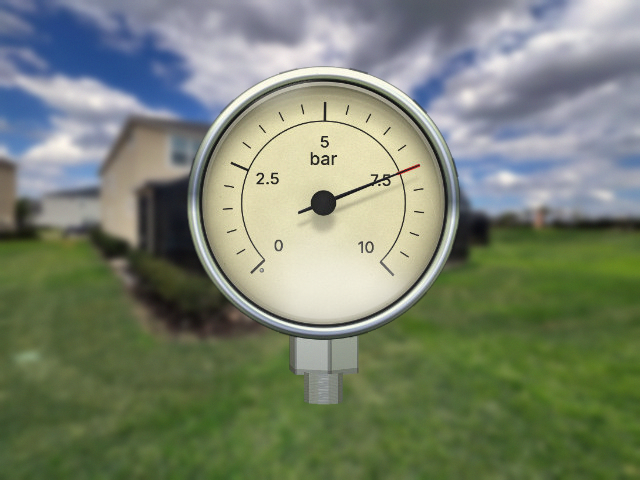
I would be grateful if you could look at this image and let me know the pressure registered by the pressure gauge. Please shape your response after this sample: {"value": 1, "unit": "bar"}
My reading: {"value": 7.5, "unit": "bar"}
